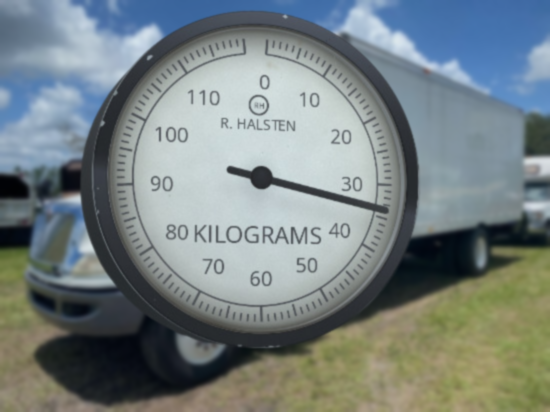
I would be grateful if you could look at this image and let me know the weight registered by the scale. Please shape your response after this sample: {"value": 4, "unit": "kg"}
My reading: {"value": 34, "unit": "kg"}
